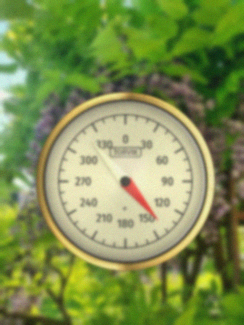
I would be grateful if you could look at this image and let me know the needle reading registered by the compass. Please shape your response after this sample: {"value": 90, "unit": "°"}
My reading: {"value": 140, "unit": "°"}
